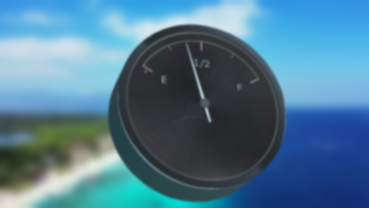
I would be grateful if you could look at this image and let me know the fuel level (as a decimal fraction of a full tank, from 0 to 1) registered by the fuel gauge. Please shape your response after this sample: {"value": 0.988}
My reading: {"value": 0.375}
